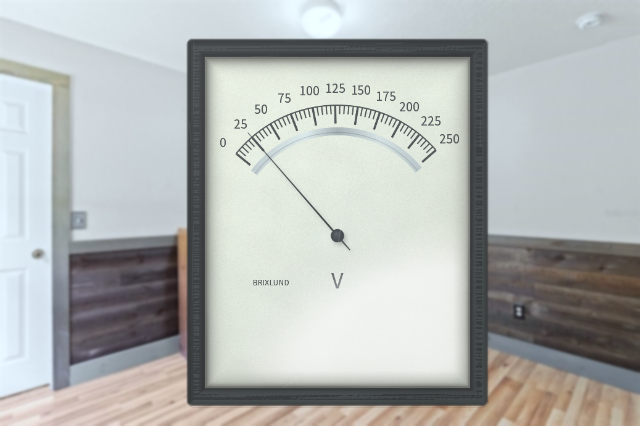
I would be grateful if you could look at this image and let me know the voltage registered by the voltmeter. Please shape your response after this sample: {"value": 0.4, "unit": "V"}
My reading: {"value": 25, "unit": "V"}
